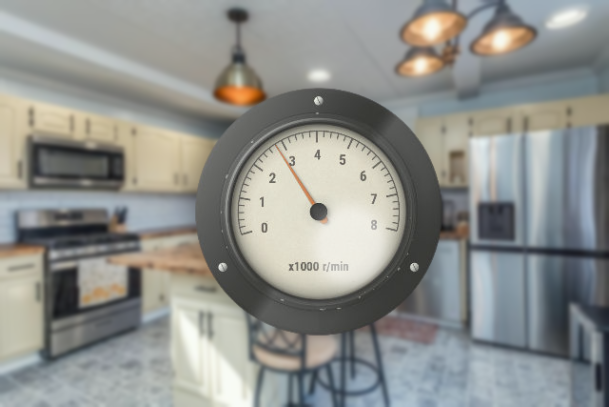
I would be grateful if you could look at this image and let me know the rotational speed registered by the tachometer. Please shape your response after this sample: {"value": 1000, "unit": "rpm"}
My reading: {"value": 2800, "unit": "rpm"}
